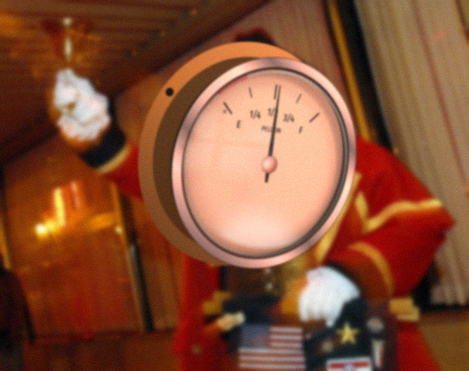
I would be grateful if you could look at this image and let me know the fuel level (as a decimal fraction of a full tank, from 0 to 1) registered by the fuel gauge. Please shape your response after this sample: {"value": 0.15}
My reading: {"value": 0.5}
